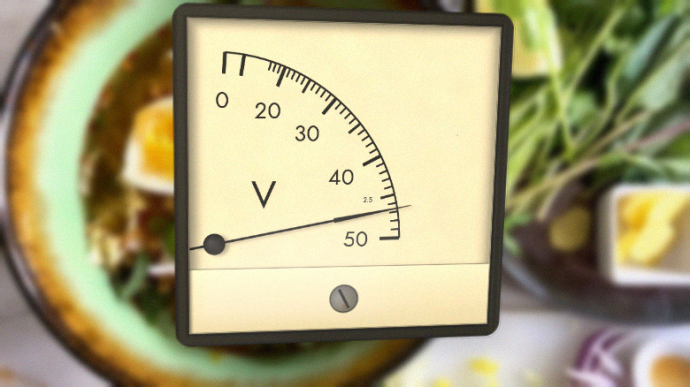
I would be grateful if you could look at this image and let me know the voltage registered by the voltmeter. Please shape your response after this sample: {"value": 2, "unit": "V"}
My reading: {"value": 46.5, "unit": "V"}
